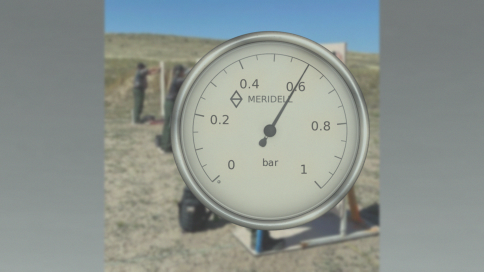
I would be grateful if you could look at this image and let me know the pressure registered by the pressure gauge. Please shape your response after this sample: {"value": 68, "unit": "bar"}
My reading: {"value": 0.6, "unit": "bar"}
